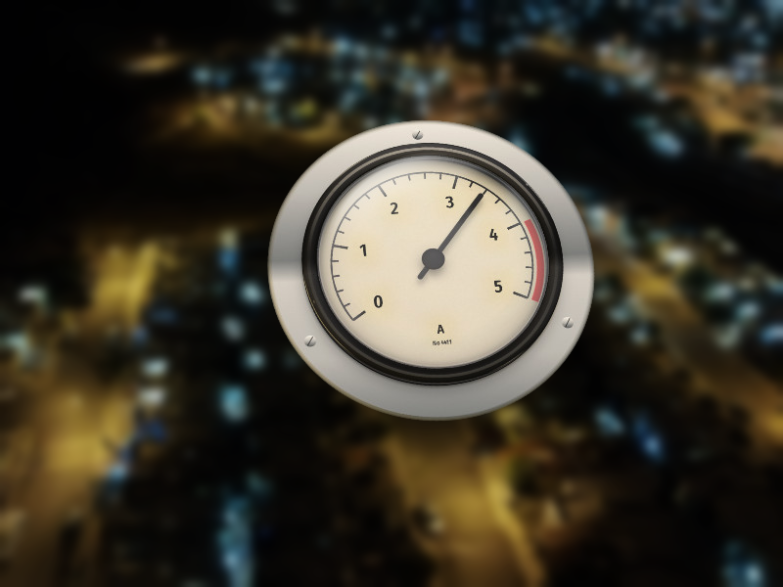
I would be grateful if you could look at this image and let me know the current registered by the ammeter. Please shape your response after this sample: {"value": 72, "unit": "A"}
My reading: {"value": 3.4, "unit": "A"}
